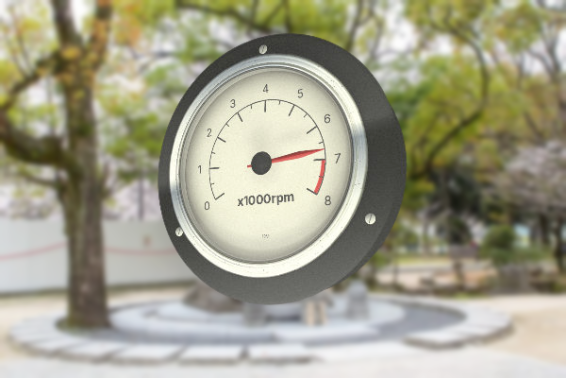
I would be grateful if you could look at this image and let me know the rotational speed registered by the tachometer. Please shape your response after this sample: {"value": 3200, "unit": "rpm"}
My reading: {"value": 6750, "unit": "rpm"}
